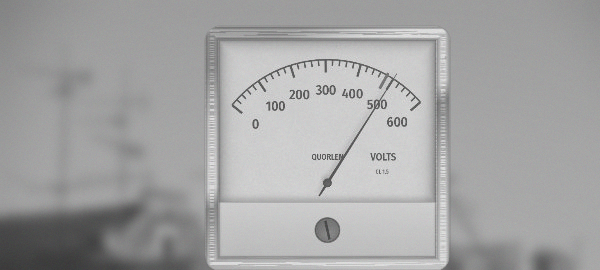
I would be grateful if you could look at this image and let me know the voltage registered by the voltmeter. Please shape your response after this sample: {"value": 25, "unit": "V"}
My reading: {"value": 500, "unit": "V"}
